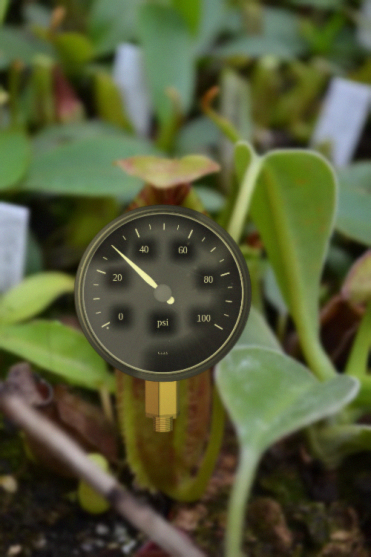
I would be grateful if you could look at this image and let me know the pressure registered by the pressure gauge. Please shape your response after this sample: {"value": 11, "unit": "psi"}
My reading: {"value": 30, "unit": "psi"}
